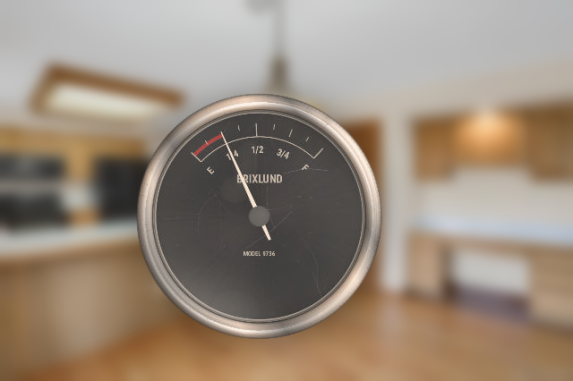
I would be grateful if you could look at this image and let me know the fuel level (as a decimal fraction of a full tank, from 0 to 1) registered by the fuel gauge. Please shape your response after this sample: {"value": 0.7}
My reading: {"value": 0.25}
